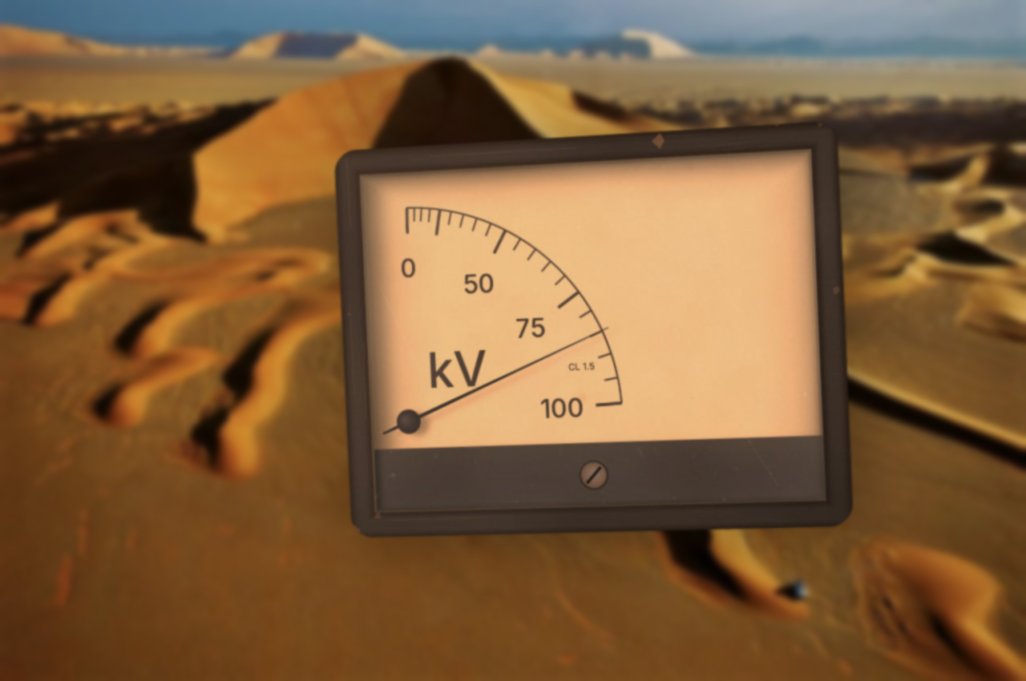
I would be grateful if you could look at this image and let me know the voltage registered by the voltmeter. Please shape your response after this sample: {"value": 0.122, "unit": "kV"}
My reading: {"value": 85, "unit": "kV"}
